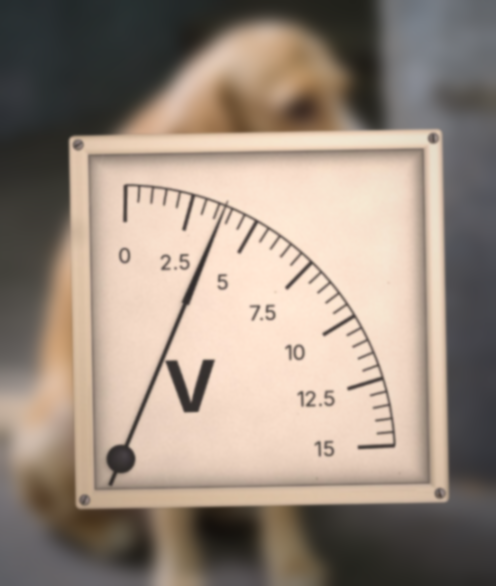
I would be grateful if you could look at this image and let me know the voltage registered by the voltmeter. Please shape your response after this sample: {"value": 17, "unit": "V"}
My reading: {"value": 3.75, "unit": "V"}
